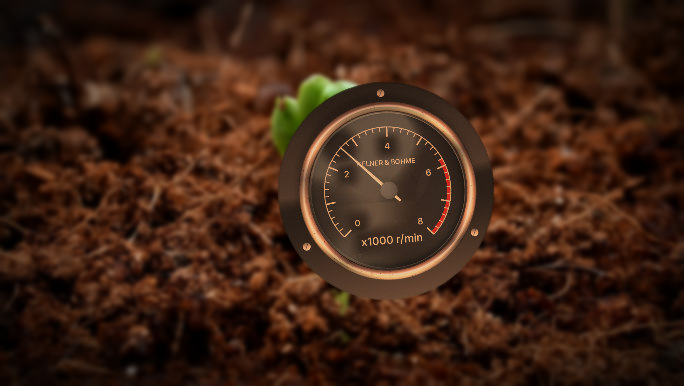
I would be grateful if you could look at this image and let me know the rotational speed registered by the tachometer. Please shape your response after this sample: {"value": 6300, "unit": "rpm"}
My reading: {"value": 2600, "unit": "rpm"}
